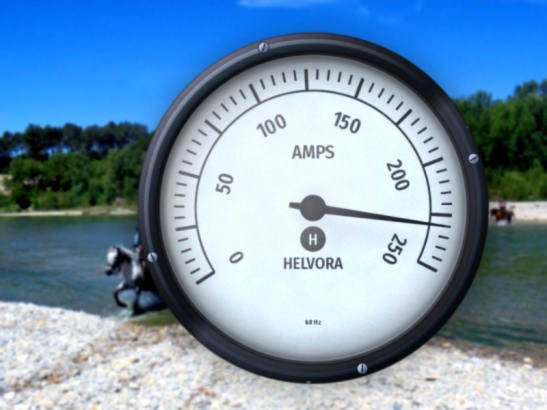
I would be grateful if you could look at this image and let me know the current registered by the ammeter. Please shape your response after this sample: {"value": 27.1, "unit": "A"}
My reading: {"value": 230, "unit": "A"}
